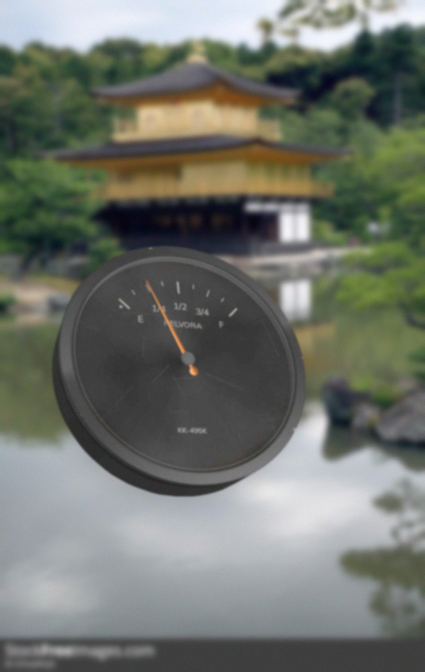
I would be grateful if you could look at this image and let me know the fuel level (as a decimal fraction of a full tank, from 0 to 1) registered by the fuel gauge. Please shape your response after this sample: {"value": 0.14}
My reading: {"value": 0.25}
